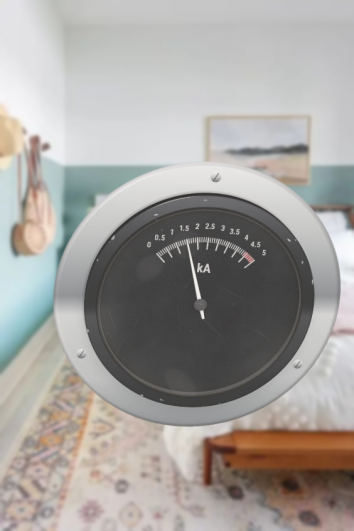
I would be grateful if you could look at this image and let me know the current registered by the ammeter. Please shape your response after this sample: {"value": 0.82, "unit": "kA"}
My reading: {"value": 1.5, "unit": "kA"}
